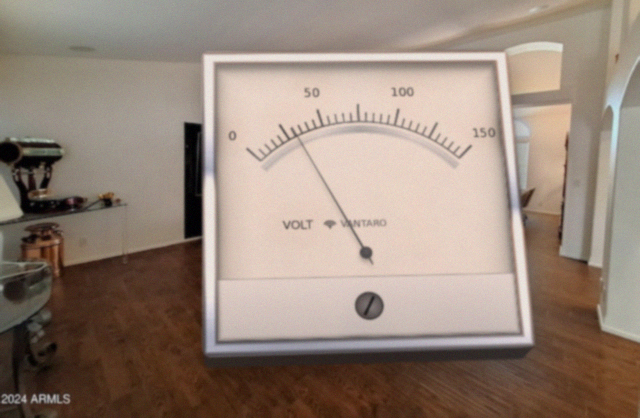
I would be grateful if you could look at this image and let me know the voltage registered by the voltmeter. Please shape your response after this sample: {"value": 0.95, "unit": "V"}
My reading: {"value": 30, "unit": "V"}
